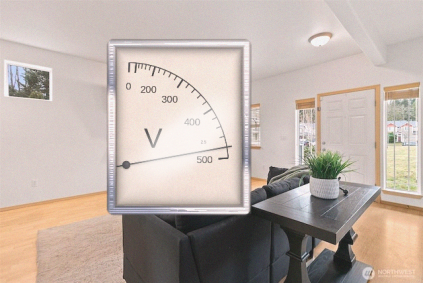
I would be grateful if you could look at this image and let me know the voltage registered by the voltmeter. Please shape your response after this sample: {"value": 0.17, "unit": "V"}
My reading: {"value": 480, "unit": "V"}
